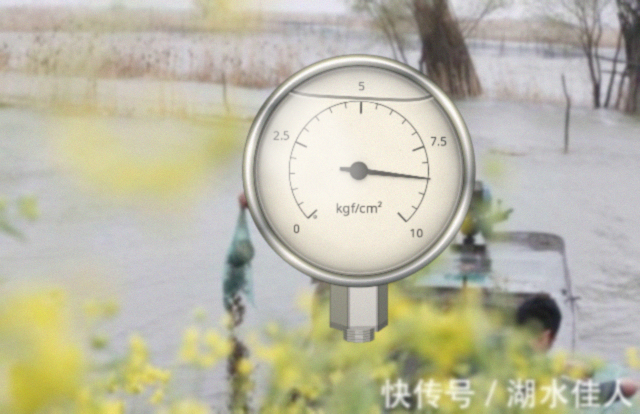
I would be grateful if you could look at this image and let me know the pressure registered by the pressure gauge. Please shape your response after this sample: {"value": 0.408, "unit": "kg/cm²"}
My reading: {"value": 8.5, "unit": "kg/cm²"}
